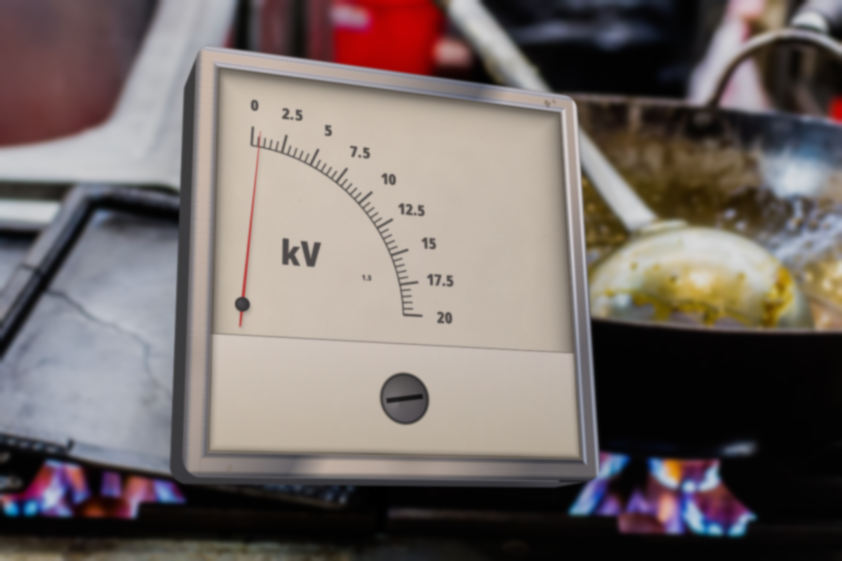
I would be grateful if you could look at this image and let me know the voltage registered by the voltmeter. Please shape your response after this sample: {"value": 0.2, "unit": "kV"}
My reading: {"value": 0.5, "unit": "kV"}
